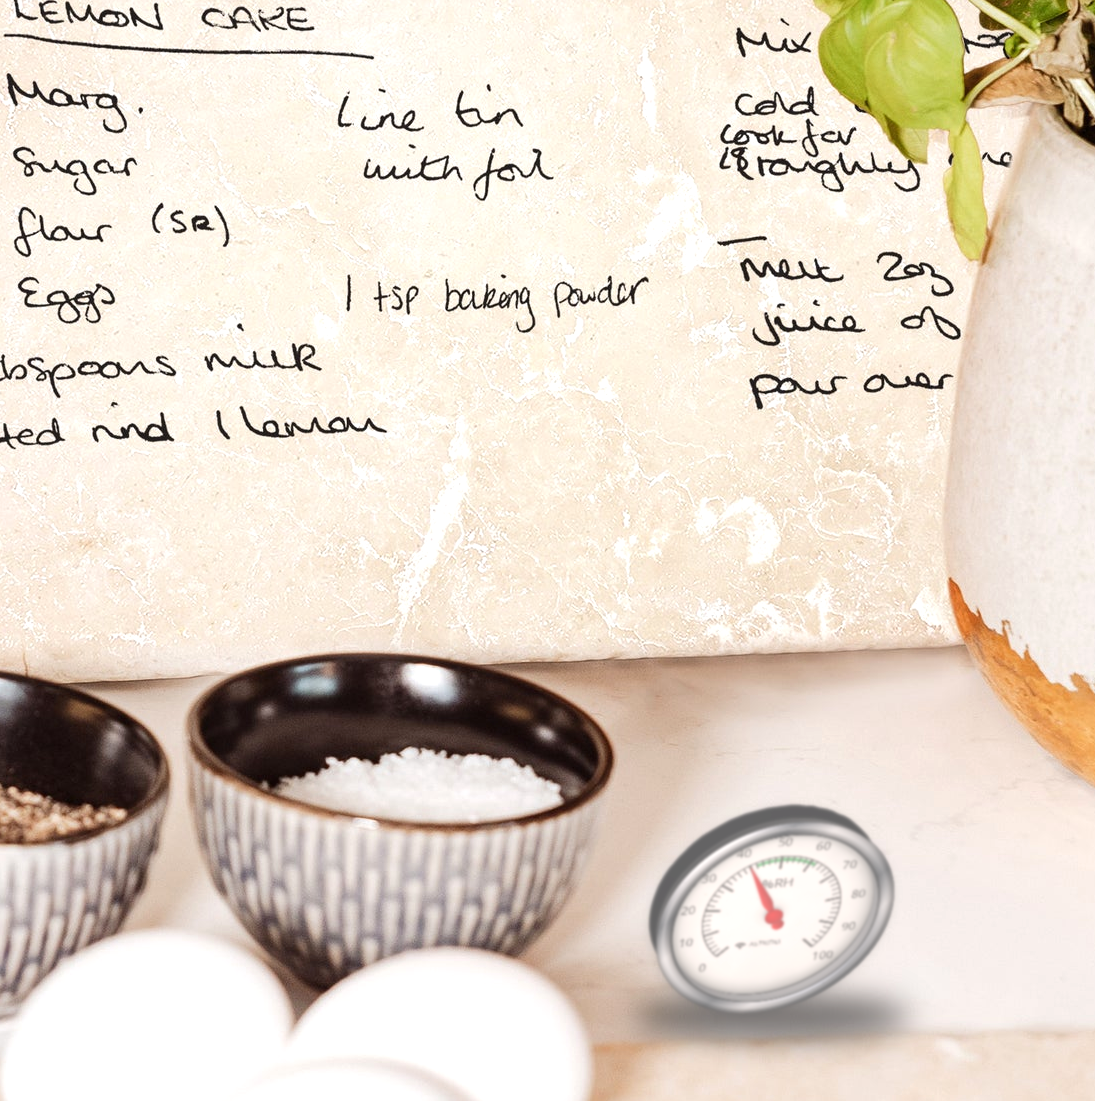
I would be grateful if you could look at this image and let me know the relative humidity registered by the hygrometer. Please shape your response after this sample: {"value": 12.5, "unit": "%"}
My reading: {"value": 40, "unit": "%"}
